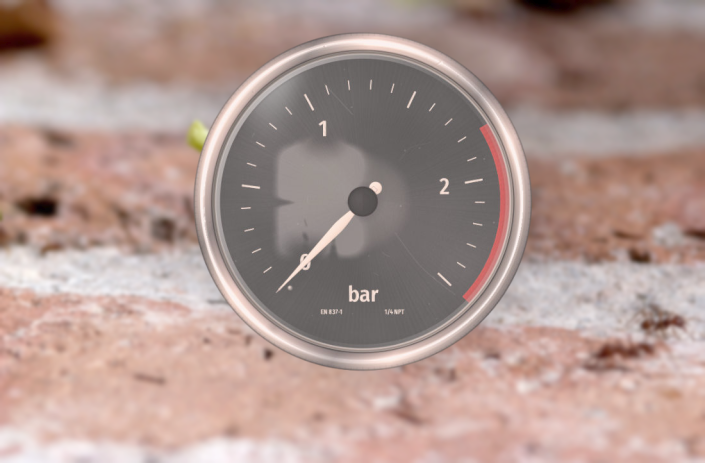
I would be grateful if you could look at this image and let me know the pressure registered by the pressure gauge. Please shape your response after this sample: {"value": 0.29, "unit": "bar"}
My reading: {"value": 0, "unit": "bar"}
